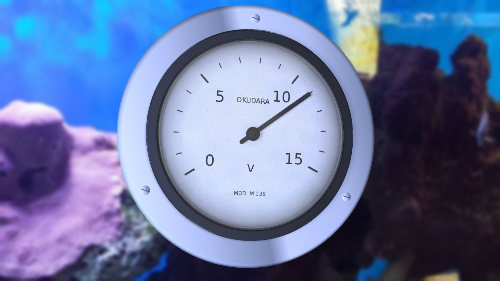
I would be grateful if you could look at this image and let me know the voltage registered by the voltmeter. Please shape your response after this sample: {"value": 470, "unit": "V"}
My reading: {"value": 11, "unit": "V"}
